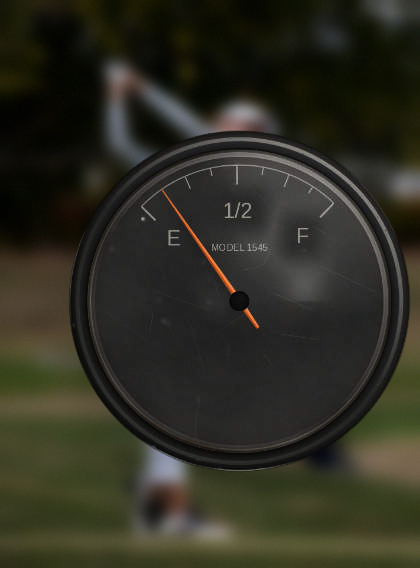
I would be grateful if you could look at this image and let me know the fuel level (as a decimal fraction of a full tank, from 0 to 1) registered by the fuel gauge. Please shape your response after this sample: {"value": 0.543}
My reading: {"value": 0.125}
